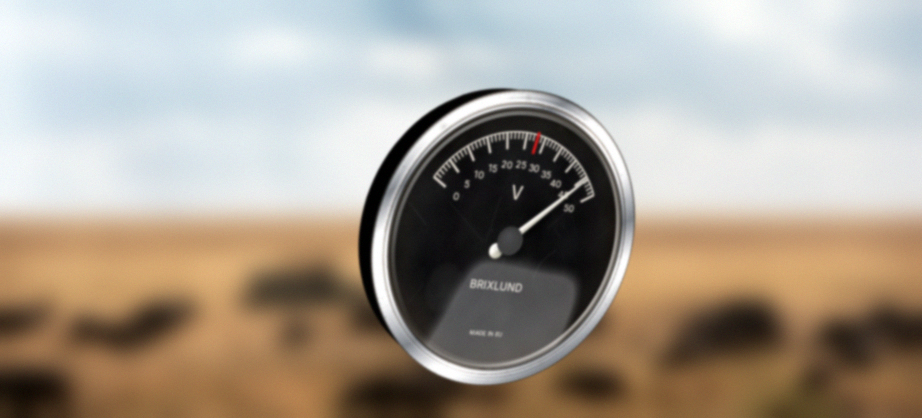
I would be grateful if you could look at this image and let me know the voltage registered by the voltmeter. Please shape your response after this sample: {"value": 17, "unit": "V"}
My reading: {"value": 45, "unit": "V"}
